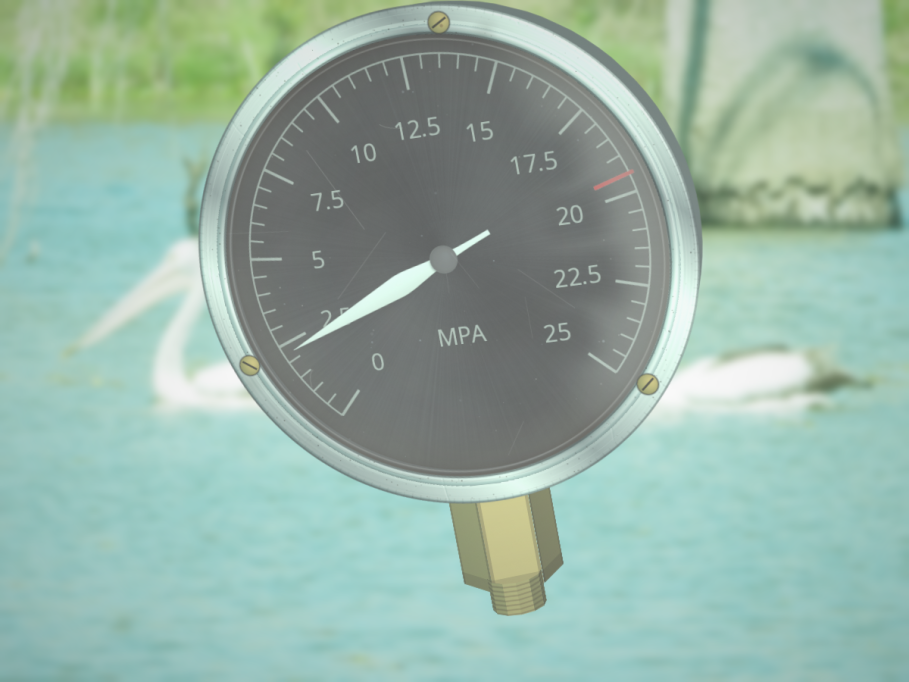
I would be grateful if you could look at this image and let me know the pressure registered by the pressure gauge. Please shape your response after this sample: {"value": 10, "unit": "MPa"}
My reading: {"value": 2.25, "unit": "MPa"}
